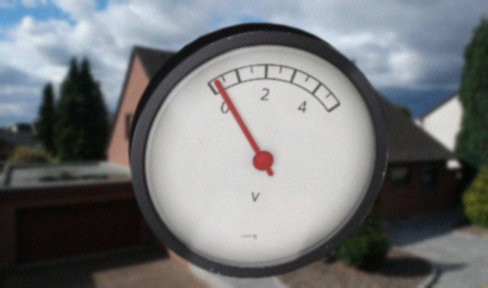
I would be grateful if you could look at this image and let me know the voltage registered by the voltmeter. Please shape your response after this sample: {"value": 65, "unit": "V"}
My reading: {"value": 0.25, "unit": "V"}
